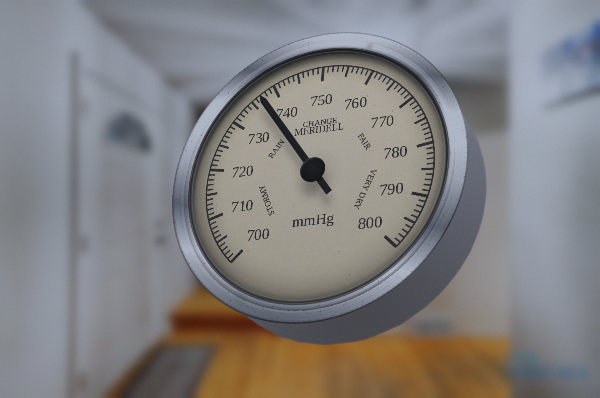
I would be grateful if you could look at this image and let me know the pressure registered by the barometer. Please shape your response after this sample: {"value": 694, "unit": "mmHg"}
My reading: {"value": 737, "unit": "mmHg"}
